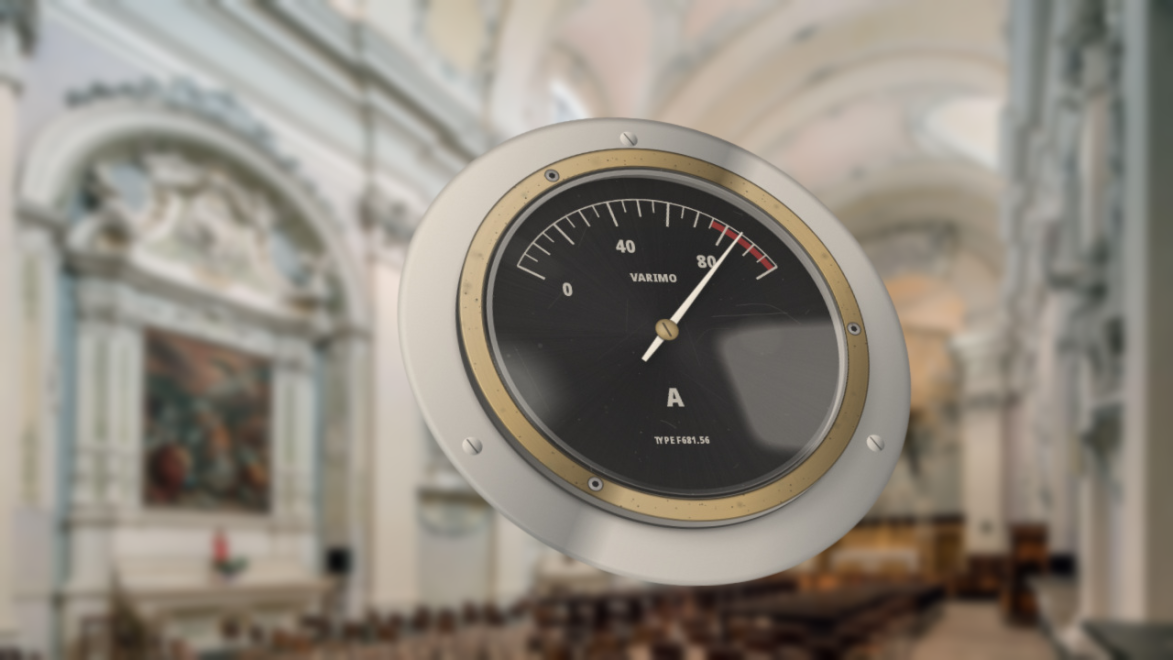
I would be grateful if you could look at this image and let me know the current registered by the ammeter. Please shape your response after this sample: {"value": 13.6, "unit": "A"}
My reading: {"value": 85, "unit": "A"}
